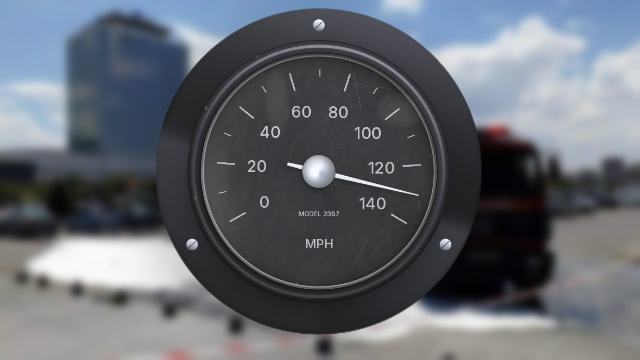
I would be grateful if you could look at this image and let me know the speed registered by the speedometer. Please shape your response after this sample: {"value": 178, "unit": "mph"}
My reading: {"value": 130, "unit": "mph"}
